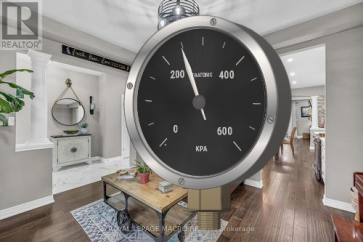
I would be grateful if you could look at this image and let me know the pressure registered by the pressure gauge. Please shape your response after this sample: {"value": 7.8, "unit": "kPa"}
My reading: {"value": 250, "unit": "kPa"}
